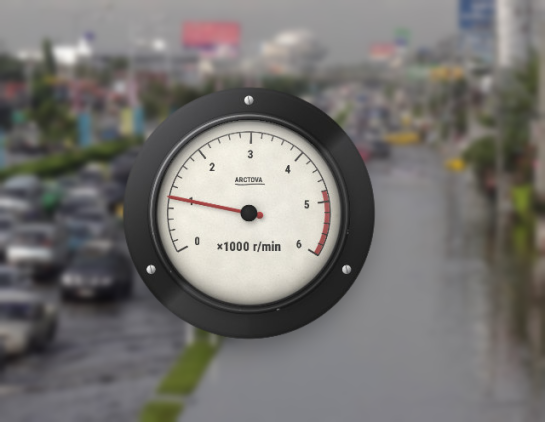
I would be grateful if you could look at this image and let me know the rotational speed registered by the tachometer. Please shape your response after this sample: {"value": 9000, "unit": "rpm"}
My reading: {"value": 1000, "unit": "rpm"}
